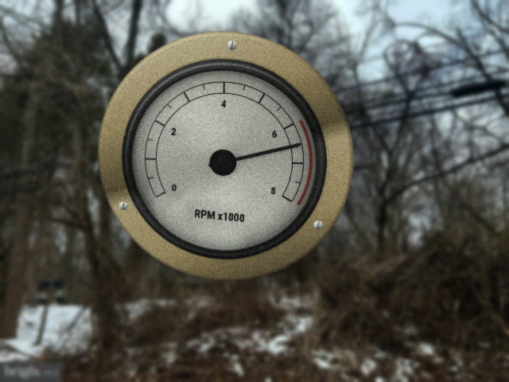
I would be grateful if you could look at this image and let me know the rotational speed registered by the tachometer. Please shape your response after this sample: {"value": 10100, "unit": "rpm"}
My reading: {"value": 6500, "unit": "rpm"}
